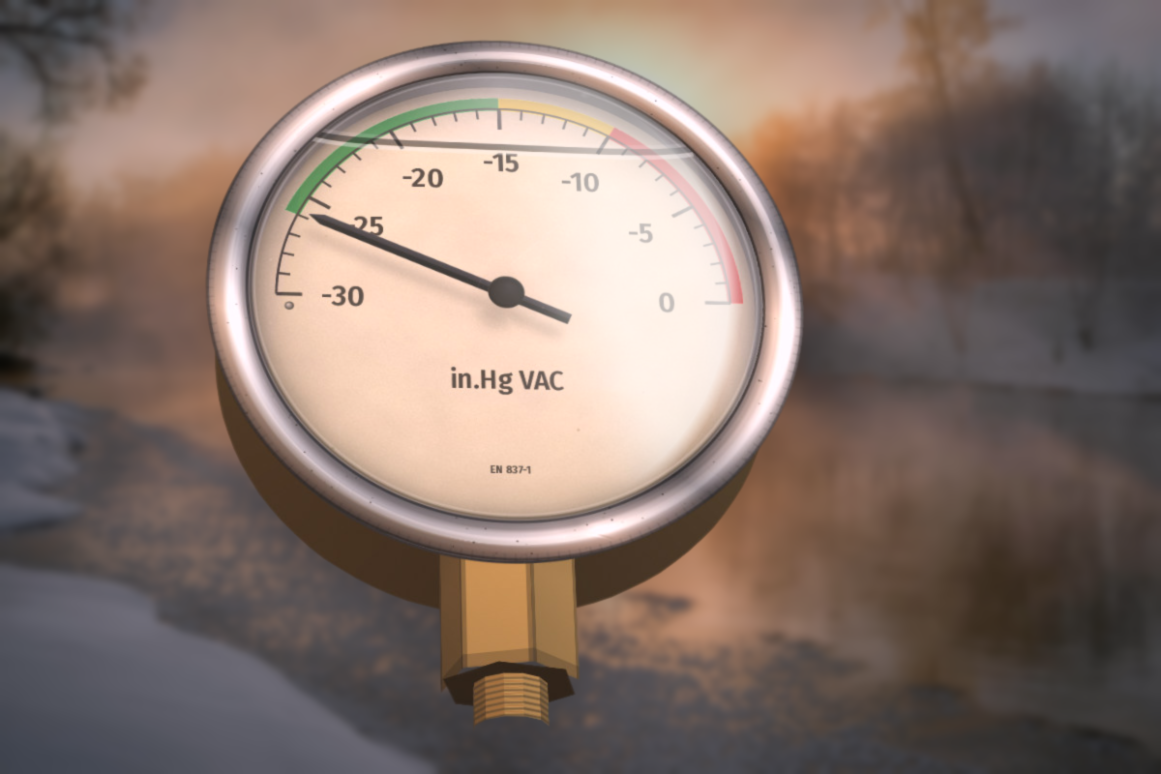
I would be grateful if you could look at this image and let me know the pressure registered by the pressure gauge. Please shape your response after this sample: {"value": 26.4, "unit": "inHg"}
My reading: {"value": -26, "unit": "inHg"}
